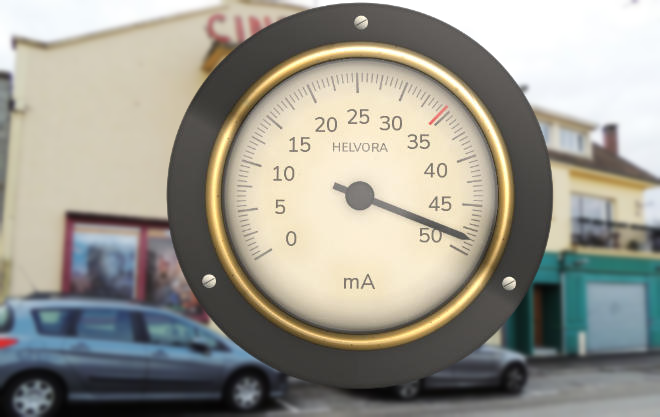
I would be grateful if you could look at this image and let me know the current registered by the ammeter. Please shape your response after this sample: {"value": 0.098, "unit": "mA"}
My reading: {"value": 48.5, "unit": "mA"}
